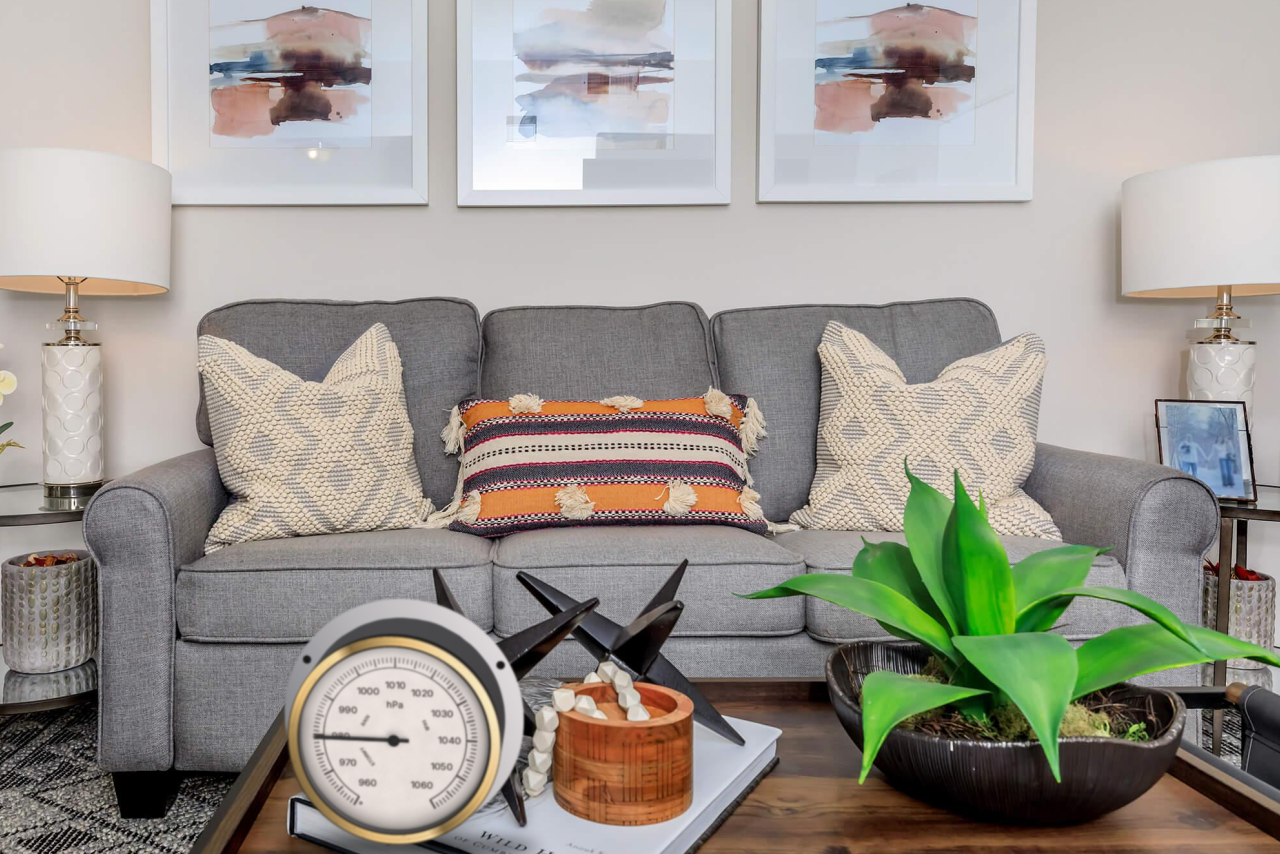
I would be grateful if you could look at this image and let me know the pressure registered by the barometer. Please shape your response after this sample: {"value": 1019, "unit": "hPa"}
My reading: {"value": 980, "unit": "hPa"}
